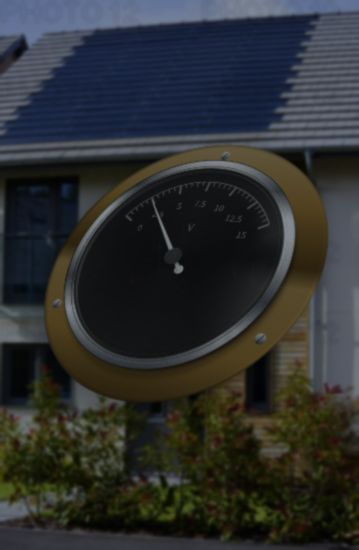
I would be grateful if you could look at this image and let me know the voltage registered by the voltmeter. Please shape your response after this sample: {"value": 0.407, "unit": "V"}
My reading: {"value": 2.5, "unit": "V"}
